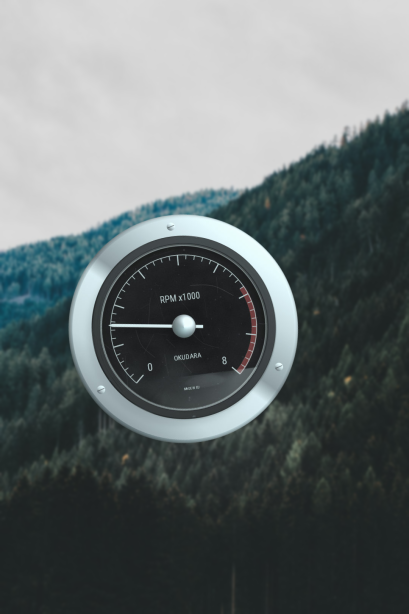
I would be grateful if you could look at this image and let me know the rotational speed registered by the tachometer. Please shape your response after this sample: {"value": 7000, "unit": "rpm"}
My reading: {"value": 1500, "unit": "rpm"}
